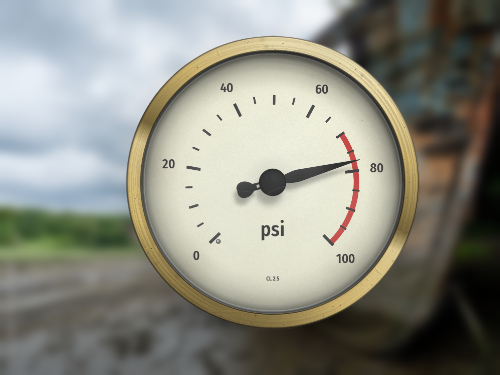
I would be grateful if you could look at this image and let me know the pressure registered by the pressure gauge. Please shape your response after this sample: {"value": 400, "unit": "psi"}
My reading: {"value": 77.5, "unit": "psi"}
